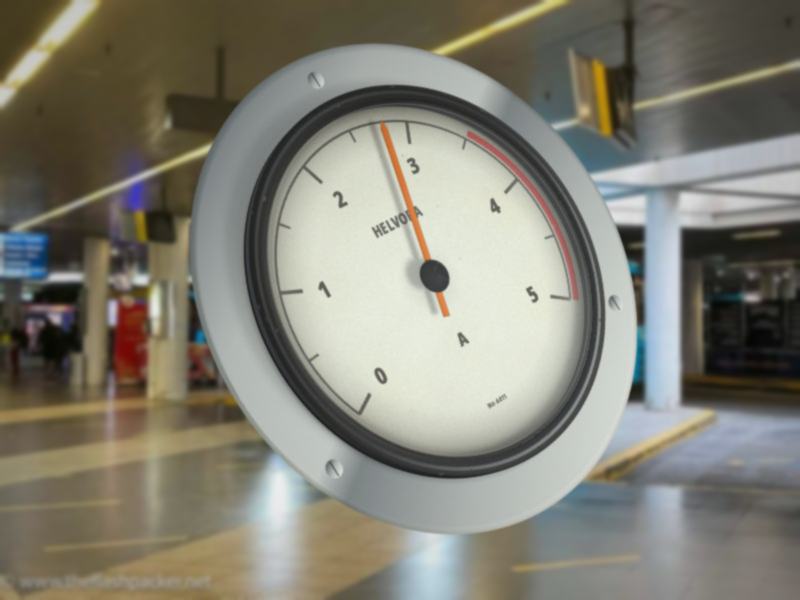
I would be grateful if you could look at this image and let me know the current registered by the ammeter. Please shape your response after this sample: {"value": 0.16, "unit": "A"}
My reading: {"value": 2.75, "unit": "A"}
